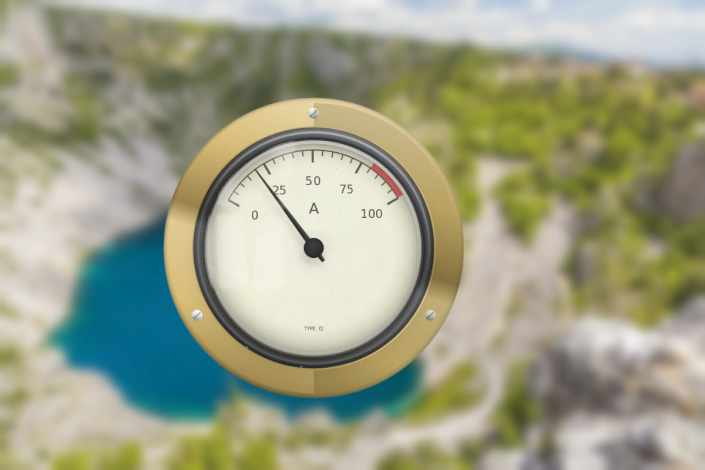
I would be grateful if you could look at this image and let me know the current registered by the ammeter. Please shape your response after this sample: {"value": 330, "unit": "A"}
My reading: {"value": 20, "unit": "A"}
